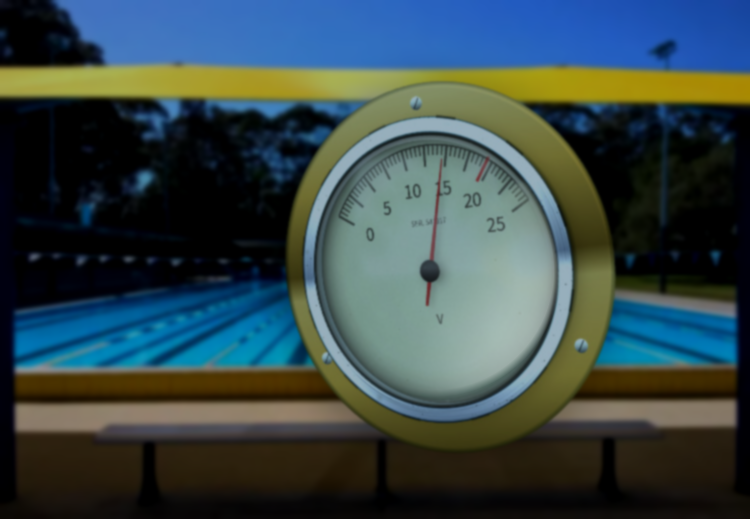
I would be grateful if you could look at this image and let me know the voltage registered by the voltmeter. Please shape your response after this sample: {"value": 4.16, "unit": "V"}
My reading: {"value": 15, "unit": "V"}
